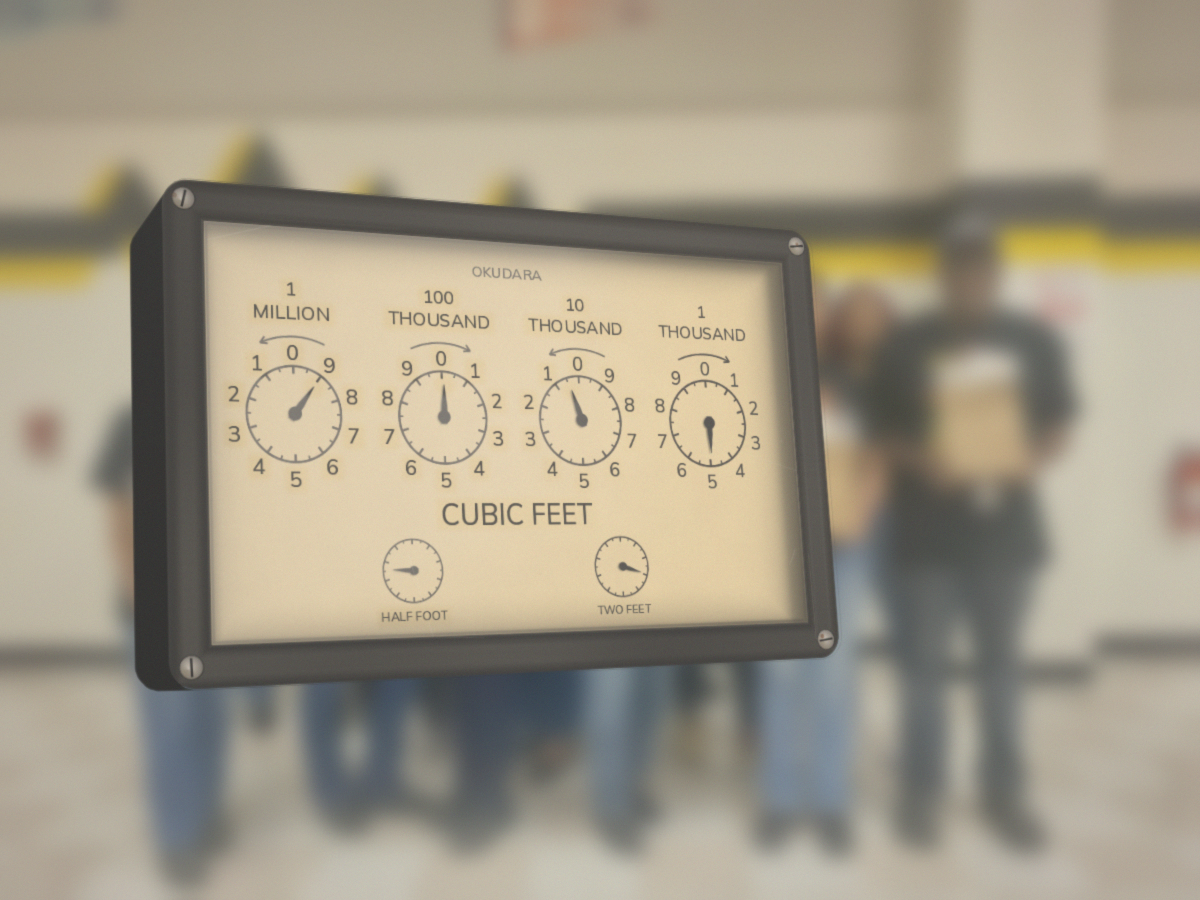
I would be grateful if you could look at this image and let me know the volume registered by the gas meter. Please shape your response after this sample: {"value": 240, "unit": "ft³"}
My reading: {"value": 900500, "unit": "ft³"}
